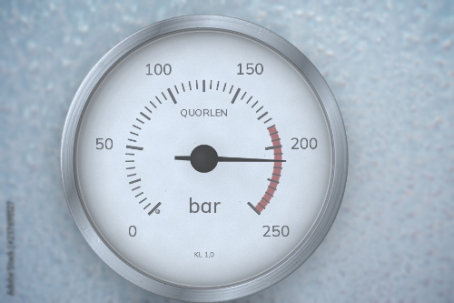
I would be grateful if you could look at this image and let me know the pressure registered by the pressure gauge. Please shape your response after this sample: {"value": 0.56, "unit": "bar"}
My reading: {"value": 210, "unit": "bar"}
